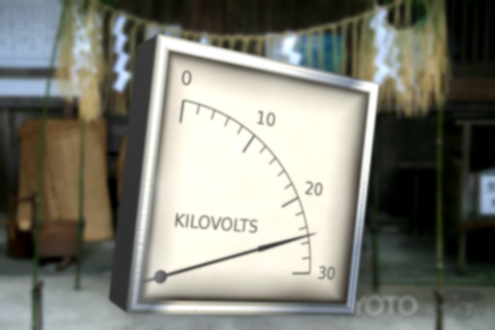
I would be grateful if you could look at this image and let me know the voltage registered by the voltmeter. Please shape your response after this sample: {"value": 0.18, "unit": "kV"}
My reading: {"value": 25, "unit": "kV"}
